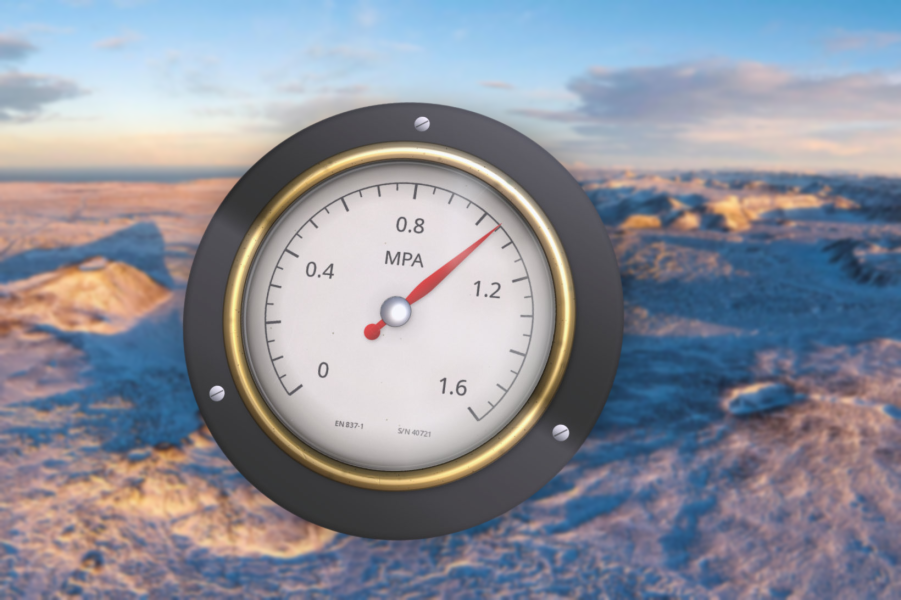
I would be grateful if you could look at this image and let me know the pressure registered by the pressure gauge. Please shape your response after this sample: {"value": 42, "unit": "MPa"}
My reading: {"value": 1.05, "unit": "MPa"}
